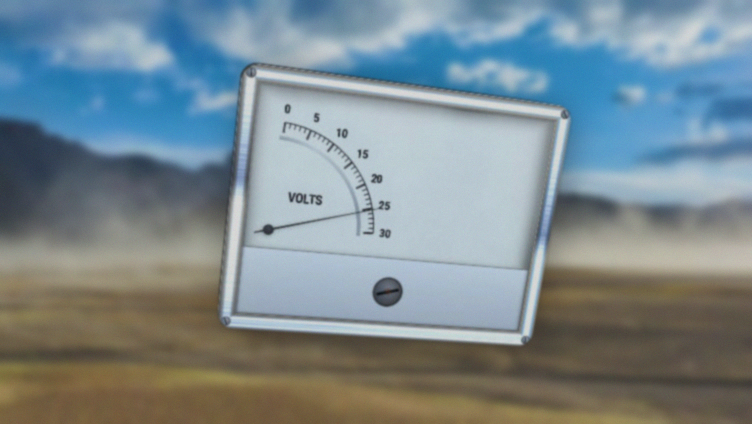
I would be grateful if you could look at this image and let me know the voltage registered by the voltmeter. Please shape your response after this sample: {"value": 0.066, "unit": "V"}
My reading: {"value": 25, "unit": "V"}
